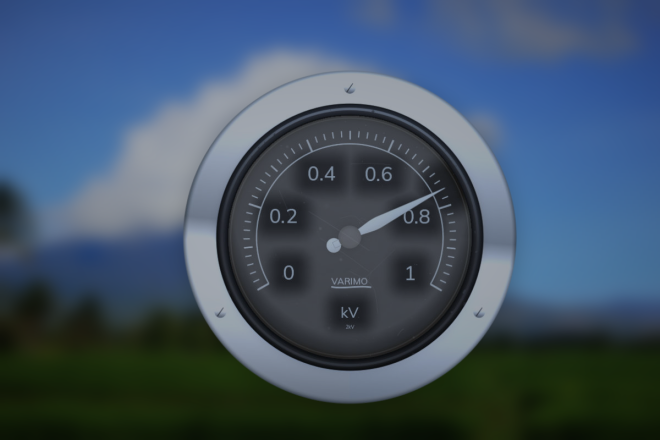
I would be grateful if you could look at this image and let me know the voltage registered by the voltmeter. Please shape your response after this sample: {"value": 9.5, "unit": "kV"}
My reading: {"value": 0.76, "unit": "kV"}
